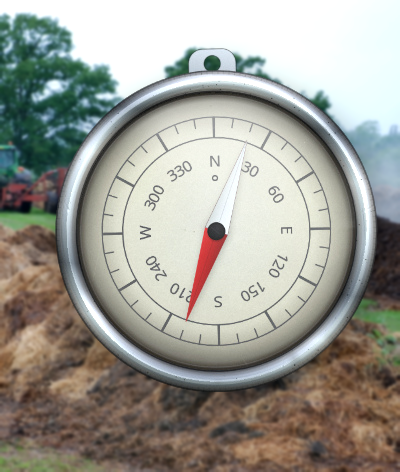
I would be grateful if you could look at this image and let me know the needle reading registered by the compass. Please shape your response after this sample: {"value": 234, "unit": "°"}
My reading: {"value": 200, "unit": "°"}
